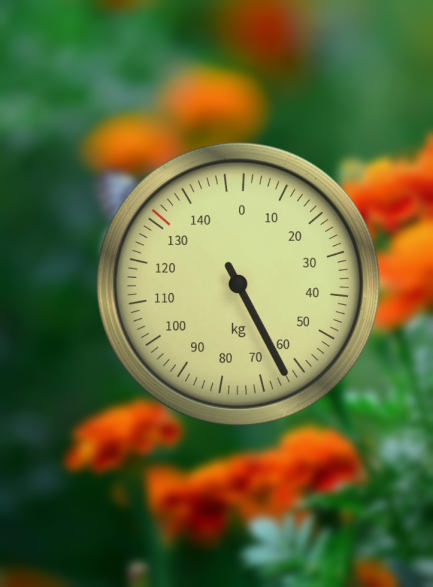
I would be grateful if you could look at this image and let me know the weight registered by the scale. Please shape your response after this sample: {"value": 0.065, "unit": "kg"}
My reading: {"value": 64, "unit": "kg"}
